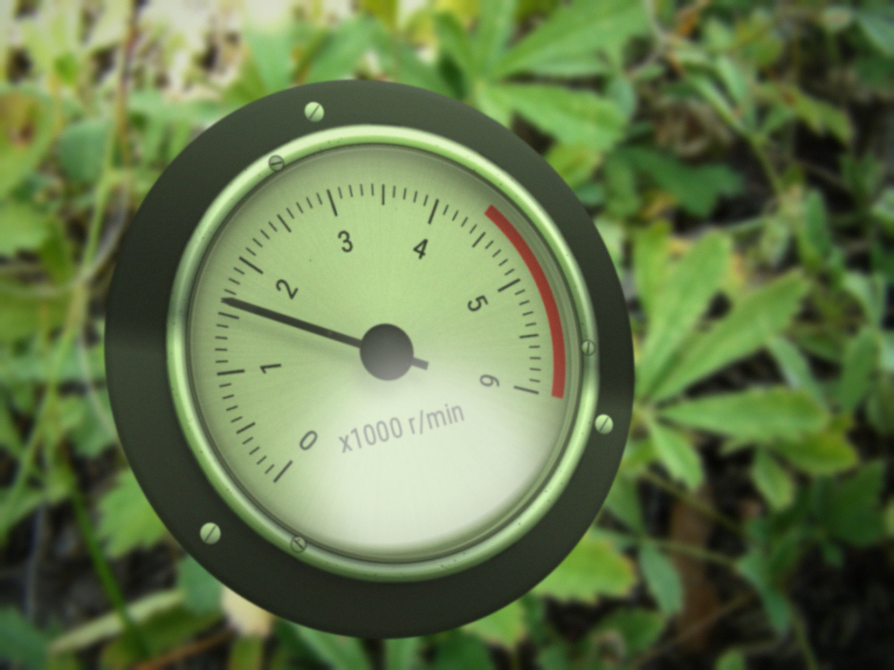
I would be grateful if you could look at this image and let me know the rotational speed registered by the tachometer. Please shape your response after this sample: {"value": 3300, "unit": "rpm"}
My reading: {"value": 1600, "unit": "rpm"}
